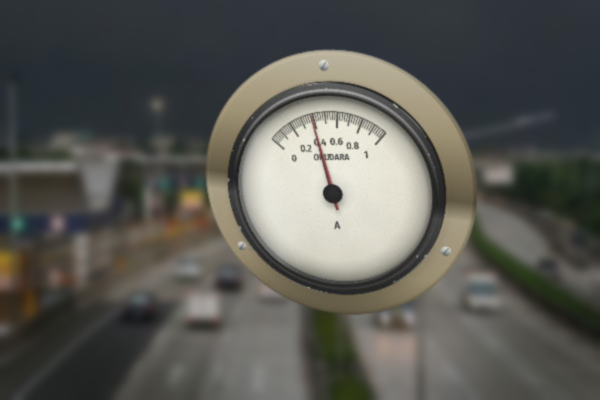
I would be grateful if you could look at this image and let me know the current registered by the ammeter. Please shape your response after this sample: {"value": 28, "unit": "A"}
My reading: {"value": 0.4, "unit": "A"}
